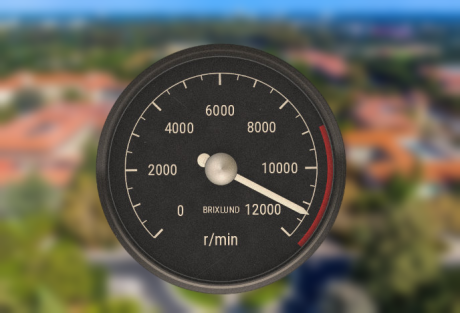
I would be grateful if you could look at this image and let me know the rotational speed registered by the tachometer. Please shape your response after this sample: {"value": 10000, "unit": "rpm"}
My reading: {"value": 11250, "unit": "rpm"}
